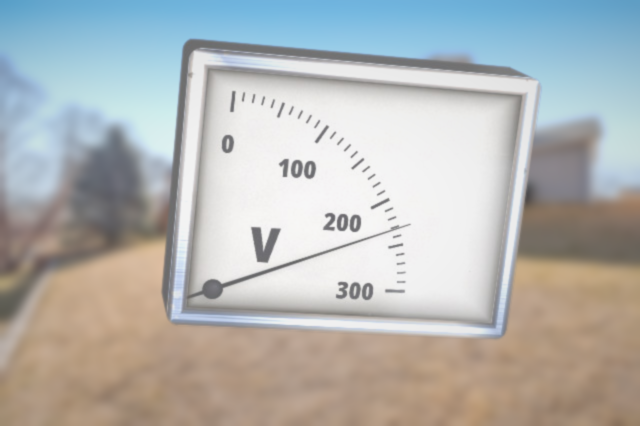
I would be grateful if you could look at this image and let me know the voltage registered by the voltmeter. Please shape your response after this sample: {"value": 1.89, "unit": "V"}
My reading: {"value": 230, "unit": "V"}
